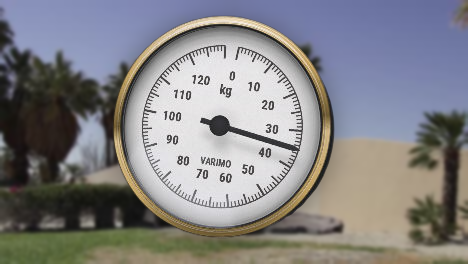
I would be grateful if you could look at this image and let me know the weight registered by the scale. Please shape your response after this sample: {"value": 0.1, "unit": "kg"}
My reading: {"value": 35, "unit": "kg"}
